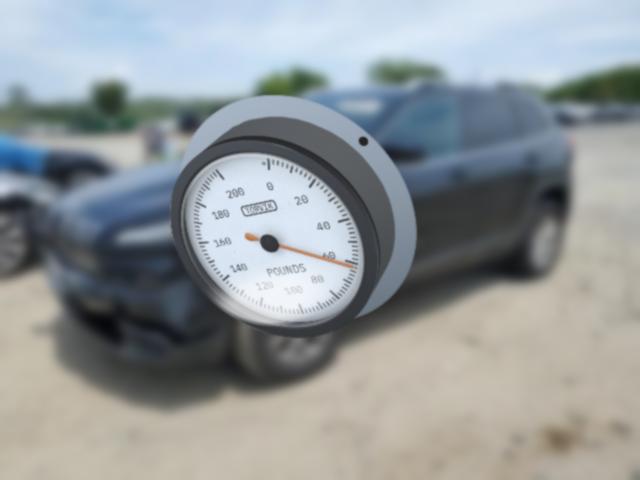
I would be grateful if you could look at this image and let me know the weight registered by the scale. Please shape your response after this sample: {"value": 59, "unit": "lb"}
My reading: {"value": 60, "unit": "lb"}
